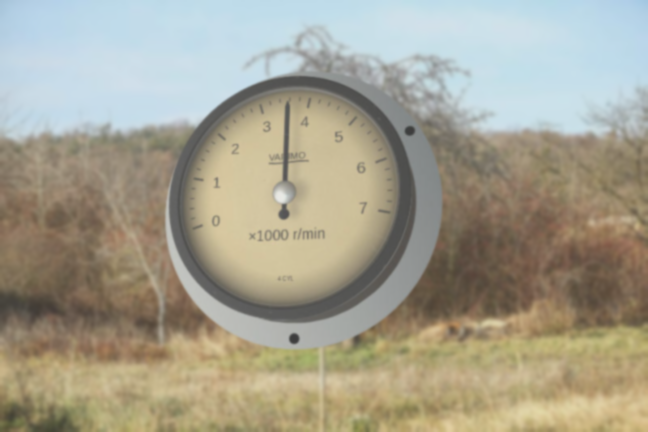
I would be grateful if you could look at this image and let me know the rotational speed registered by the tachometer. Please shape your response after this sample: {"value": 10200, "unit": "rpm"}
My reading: {"value": 3600, "unit": "rpm"}
